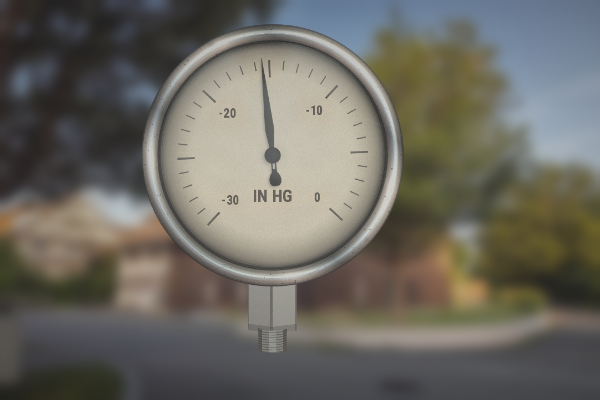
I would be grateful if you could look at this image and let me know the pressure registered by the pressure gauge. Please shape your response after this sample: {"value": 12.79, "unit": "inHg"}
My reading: {"value": -15.5, "unit": "inHg"}
